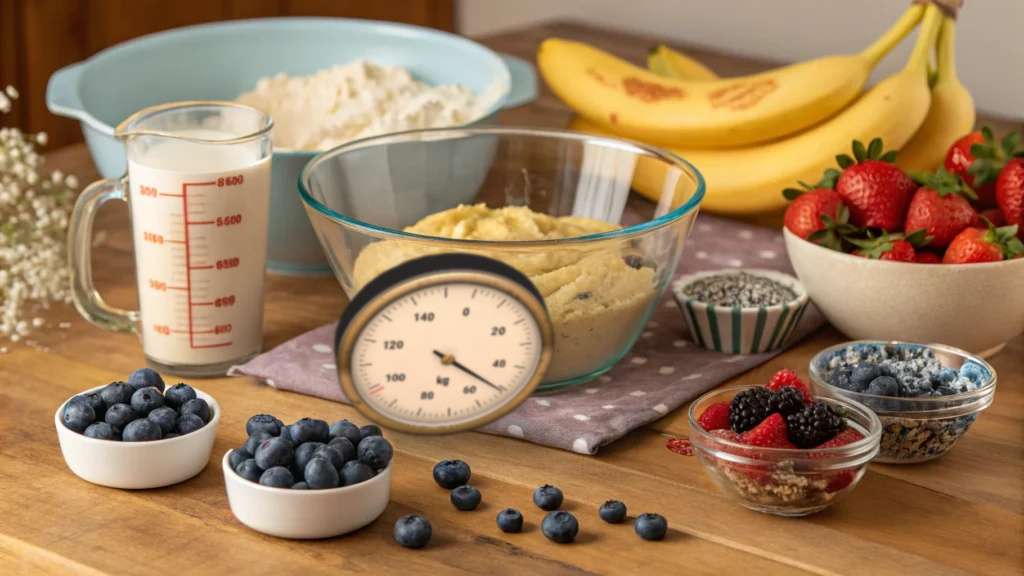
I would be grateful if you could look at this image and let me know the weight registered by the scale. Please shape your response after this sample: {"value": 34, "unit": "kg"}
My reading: {"value": 50, "unit": "kg"}
